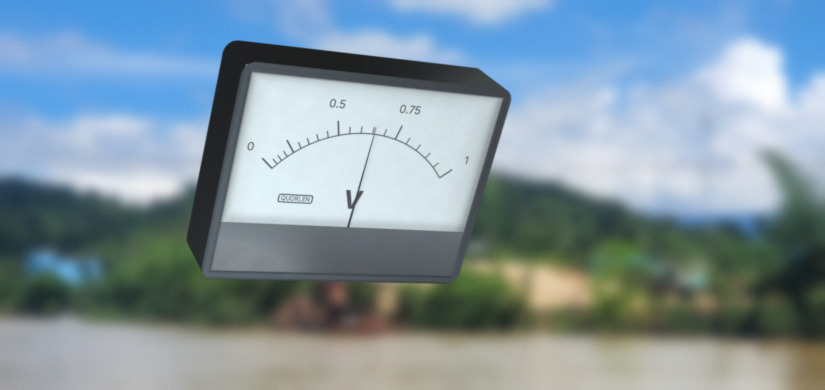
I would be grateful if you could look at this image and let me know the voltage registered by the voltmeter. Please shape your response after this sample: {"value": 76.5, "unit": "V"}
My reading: {"value": 0.65, "unit": "V"}
